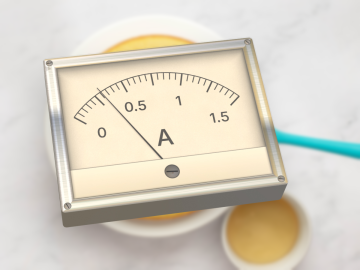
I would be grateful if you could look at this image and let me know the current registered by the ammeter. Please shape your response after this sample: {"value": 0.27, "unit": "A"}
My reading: {"value": 0.3, "unit": "A"}
